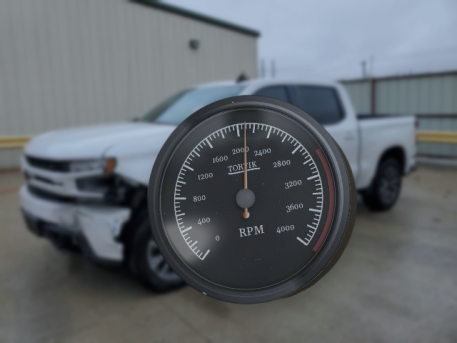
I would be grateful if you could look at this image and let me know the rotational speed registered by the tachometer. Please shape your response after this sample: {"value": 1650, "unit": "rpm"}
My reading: {"value": 2100, "unit": "rpm"}
